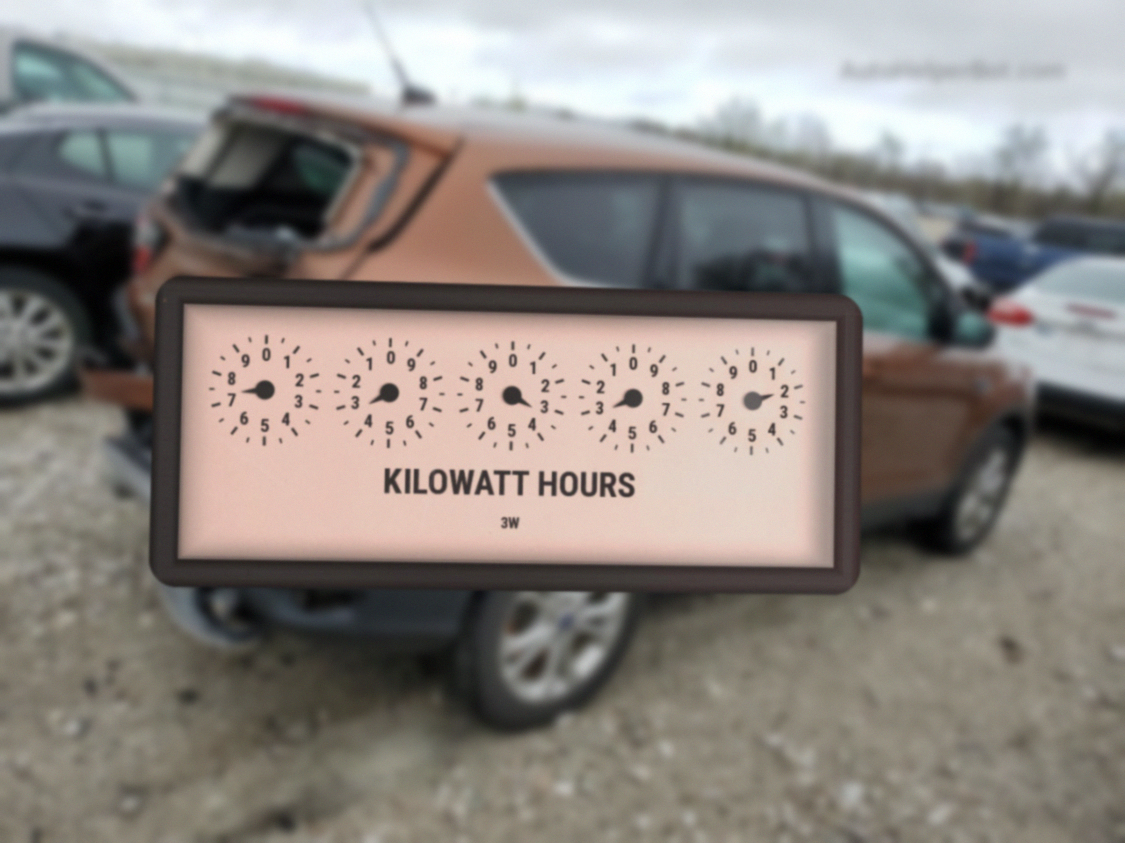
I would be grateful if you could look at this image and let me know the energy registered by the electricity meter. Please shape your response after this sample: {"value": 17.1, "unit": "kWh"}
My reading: {"value": 73332, "unit": "kWh"}
